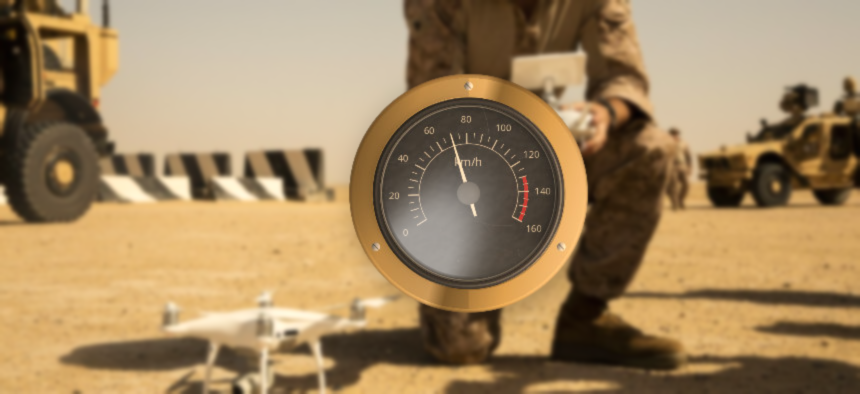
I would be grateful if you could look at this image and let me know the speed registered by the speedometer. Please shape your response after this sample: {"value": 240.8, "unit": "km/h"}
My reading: {"value": 70, "unit": "km/h"}
